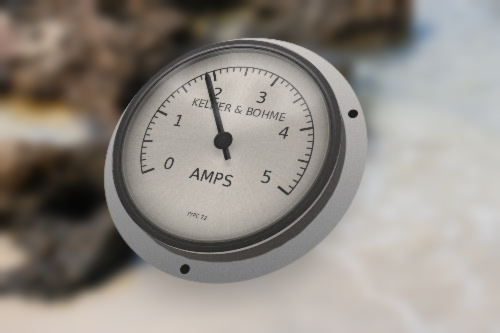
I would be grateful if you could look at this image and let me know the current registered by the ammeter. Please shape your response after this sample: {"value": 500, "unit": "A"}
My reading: {"value": 1.9, "unit": "A"}
